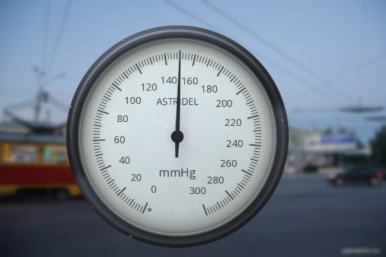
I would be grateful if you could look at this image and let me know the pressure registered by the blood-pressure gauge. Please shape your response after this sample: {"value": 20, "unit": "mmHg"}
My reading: {"value": 150, "unit": "mmHg"}
